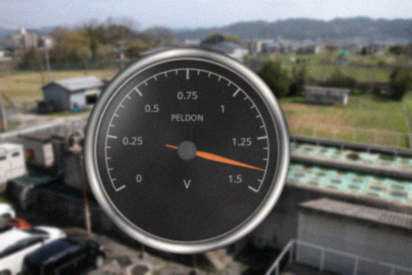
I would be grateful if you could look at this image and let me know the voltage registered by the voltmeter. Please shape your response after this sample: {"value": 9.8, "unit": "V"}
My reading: {"value": 1.4, "unit": "V"}
